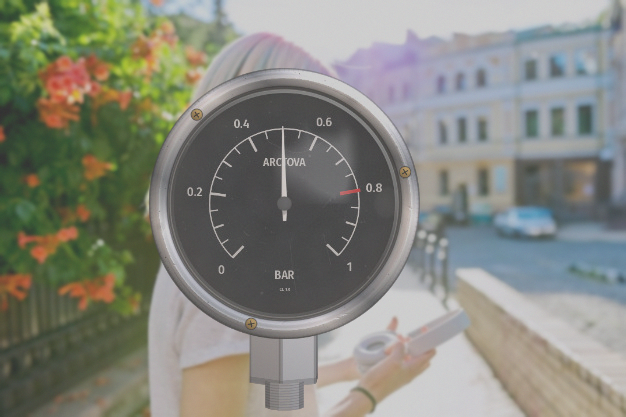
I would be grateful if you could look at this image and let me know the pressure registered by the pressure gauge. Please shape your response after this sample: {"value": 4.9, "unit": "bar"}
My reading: {"value": 0.5, "unit": "bar"}
